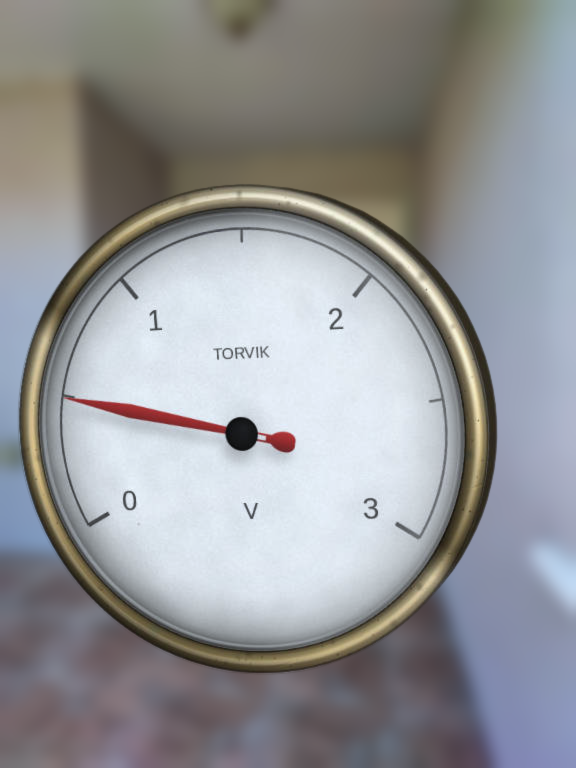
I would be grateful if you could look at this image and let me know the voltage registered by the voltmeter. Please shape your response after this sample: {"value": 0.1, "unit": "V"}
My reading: {"value": 0.5, "unit": "V"}
